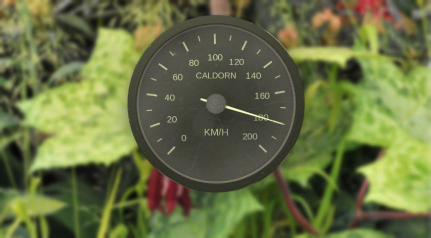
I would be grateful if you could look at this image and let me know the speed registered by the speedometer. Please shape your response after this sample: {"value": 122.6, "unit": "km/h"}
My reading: {"value": 180, "unit": "km/h"}
